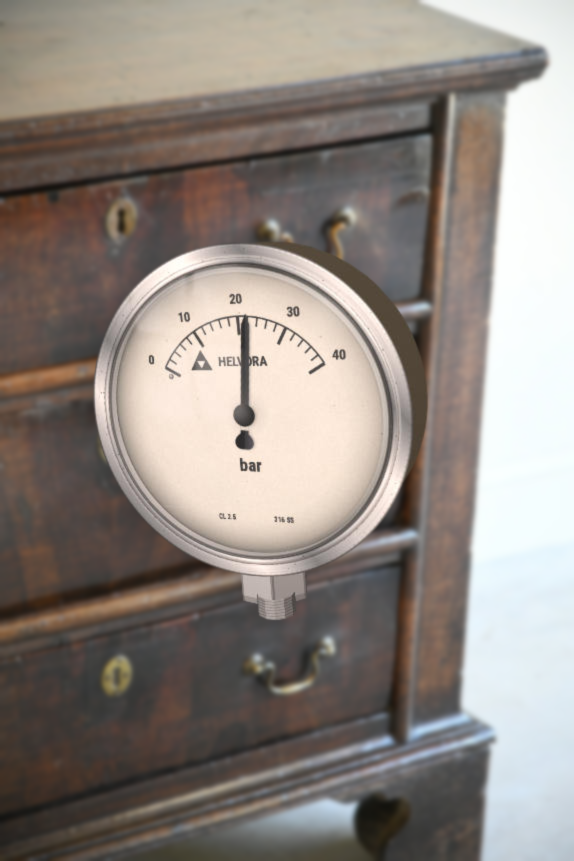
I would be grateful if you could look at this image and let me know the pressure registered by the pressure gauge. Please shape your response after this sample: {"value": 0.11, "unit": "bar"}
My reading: {"value": 22, "unit": "bar"}
